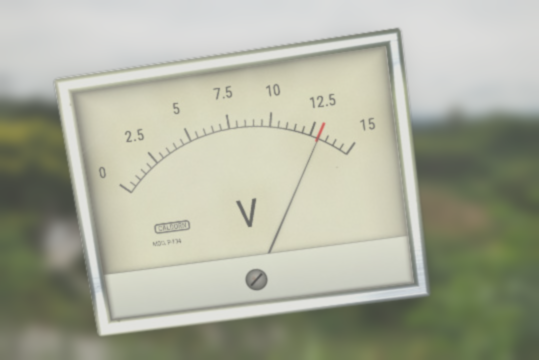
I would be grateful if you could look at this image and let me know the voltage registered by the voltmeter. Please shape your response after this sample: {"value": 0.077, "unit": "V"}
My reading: {"value": 13, "unit": "V"}
